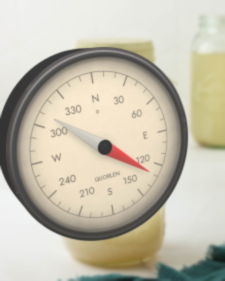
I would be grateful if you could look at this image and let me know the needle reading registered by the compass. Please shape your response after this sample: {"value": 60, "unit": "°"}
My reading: {"value": 130, "unit": "°"}
